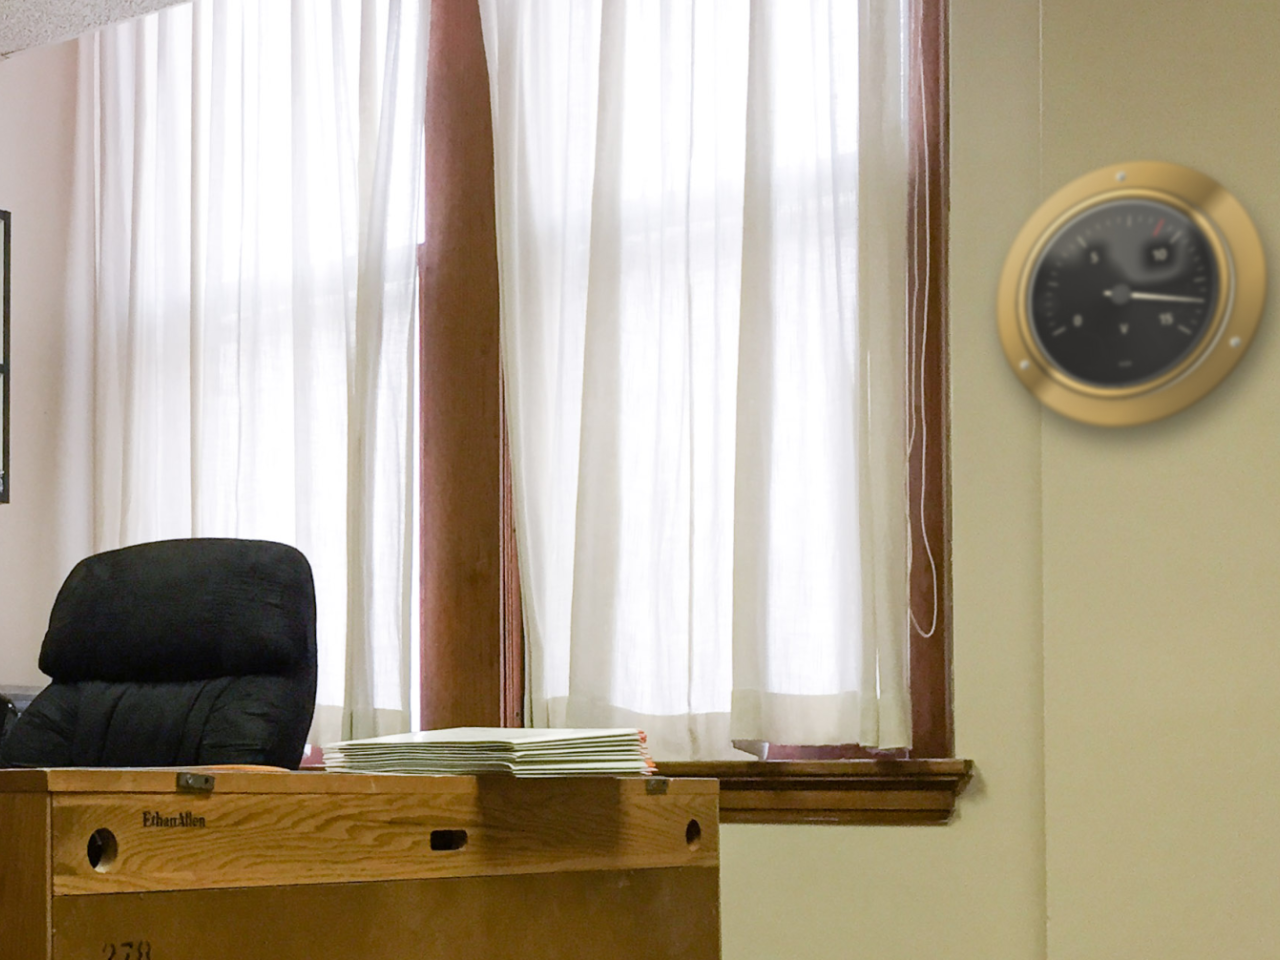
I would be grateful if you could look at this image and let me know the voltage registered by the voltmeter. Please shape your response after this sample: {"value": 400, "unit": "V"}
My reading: {"value": 13.5, "unit": "V"}
